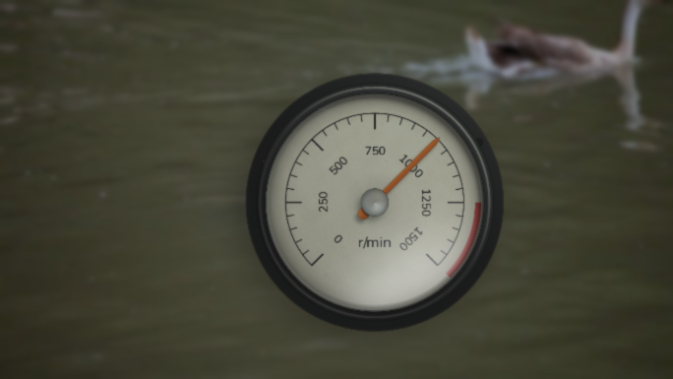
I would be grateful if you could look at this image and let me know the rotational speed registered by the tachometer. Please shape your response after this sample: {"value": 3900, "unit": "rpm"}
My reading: {"value": 1000, "unit": "rpm"}
